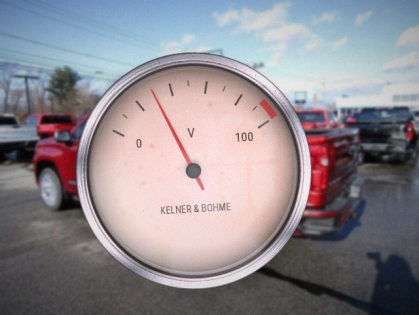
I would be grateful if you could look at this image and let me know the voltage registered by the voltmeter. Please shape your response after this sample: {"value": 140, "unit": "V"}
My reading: {"value": 30, "unit": "V"}
